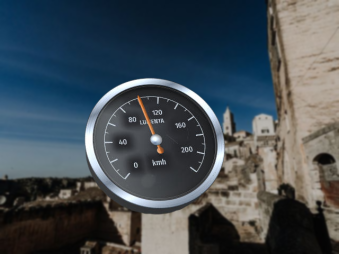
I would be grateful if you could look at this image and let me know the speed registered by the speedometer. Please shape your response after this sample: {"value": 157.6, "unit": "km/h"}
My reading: {"value": 100, "unit": "km/h"}
